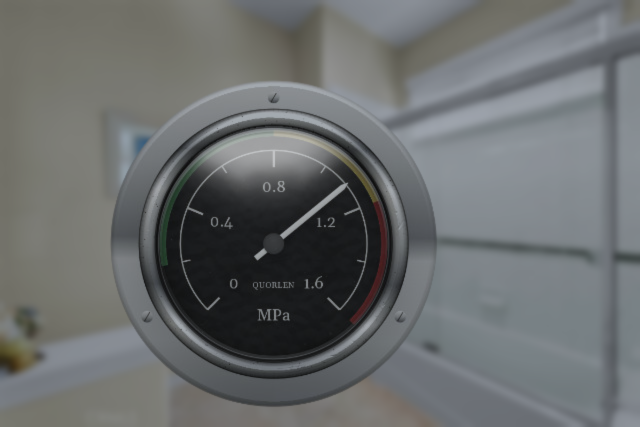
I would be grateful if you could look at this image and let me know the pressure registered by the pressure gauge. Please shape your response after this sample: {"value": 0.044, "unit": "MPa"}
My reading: {"value": 1.1, "unit": "MPa"}
